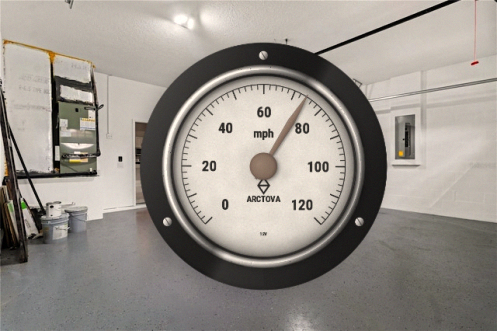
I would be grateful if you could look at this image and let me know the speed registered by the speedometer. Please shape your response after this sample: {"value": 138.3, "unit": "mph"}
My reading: {"value": 74, "unit": "mph"}
